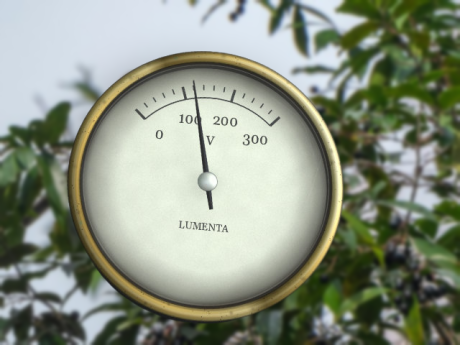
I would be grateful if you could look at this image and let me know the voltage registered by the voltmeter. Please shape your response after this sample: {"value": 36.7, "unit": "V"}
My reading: {"value": 120, "unit": "V"}
